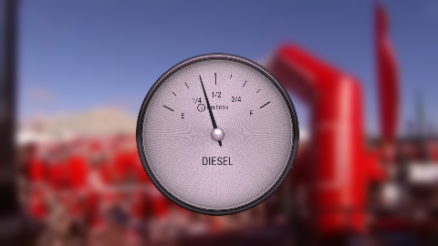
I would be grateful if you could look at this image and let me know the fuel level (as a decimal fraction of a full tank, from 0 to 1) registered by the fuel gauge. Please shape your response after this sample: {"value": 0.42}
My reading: {"value": 0.375}
